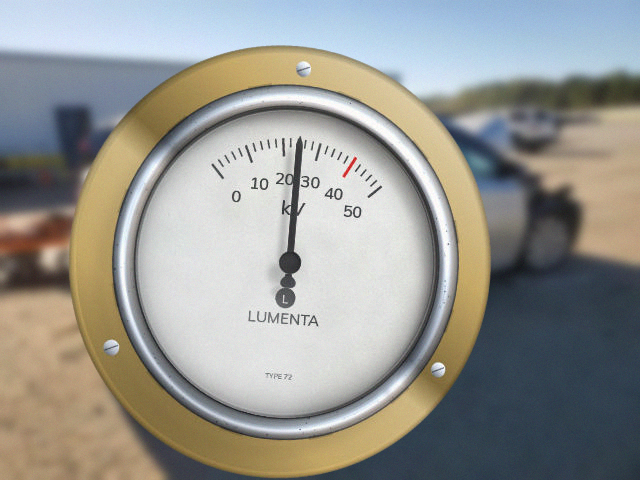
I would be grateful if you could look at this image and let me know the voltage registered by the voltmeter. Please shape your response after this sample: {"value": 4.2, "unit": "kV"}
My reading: {"value": 24, "unit": "kV"}
